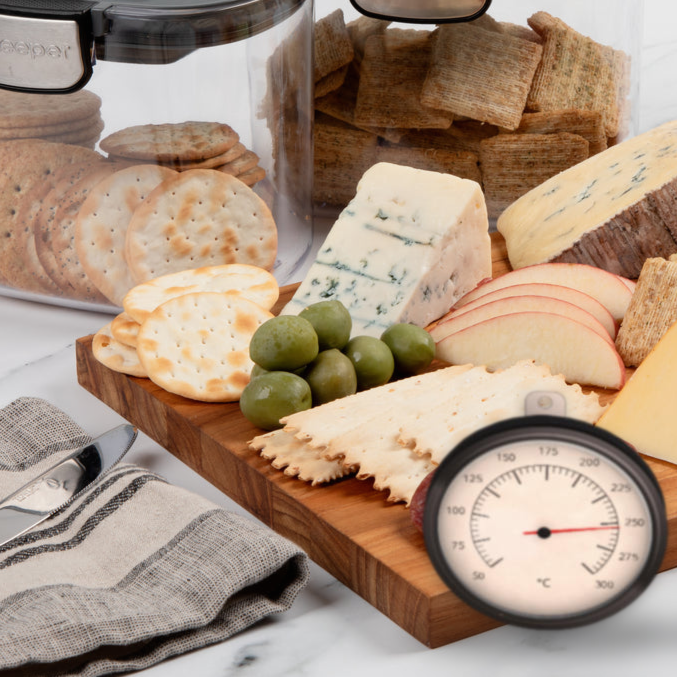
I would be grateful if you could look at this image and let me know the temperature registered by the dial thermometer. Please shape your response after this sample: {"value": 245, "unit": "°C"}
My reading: {"value": 250, "unit": "°C"}
